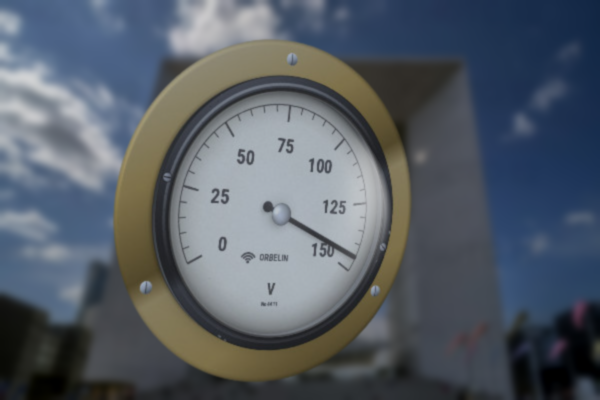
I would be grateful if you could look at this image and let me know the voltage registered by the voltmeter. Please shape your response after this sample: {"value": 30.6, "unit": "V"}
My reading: {"value": 145, "unit": "V"}
